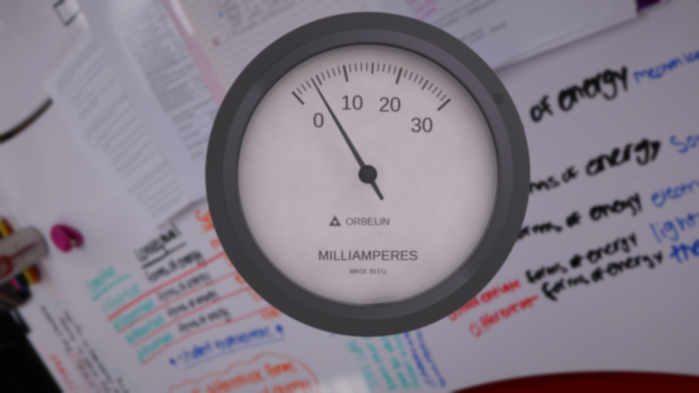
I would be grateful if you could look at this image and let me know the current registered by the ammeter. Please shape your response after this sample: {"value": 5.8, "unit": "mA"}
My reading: {"value": 4, "unit": "mA"}
